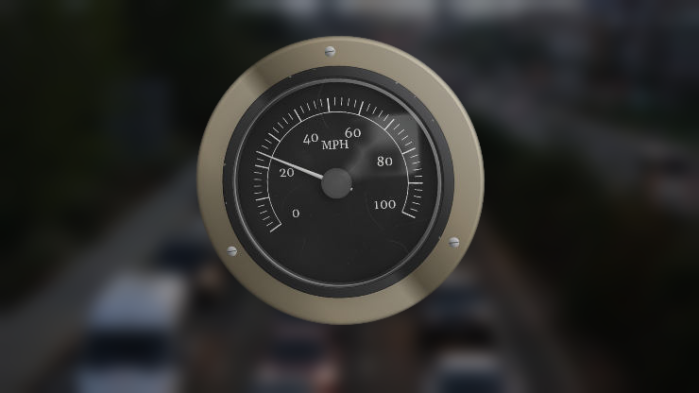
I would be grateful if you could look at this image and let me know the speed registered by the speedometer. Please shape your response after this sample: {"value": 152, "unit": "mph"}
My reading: {"value": 24, "unit": "mph"}
